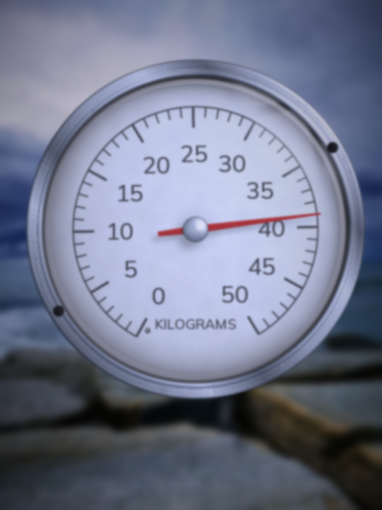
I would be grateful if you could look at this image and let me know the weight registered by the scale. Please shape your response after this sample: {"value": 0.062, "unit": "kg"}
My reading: {"value": 39, "unit": "kg"}
